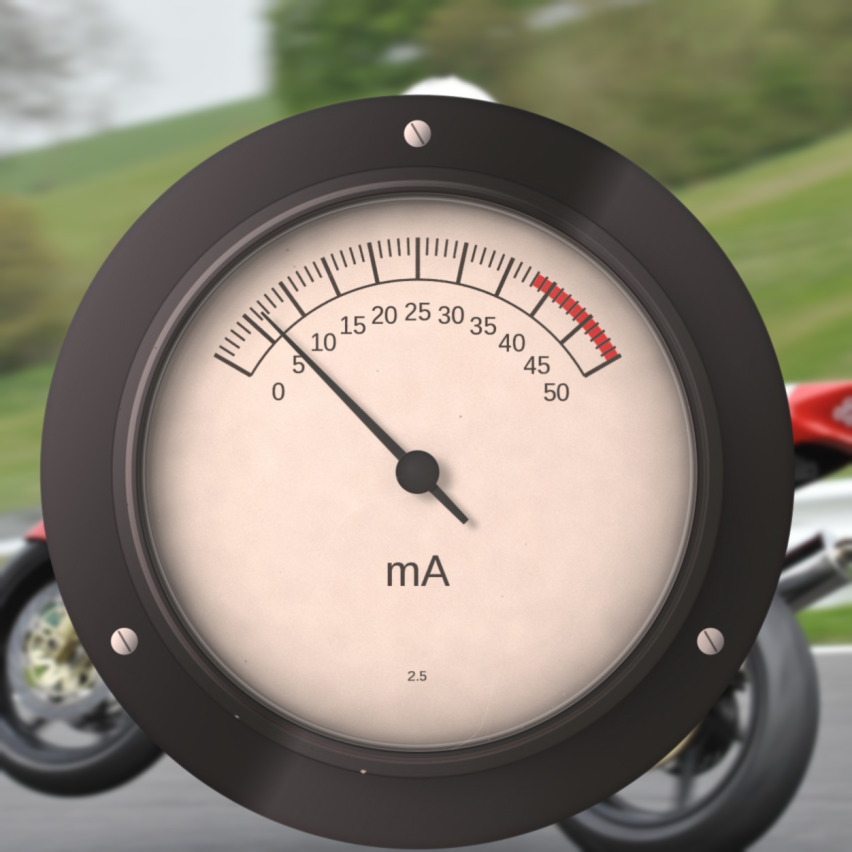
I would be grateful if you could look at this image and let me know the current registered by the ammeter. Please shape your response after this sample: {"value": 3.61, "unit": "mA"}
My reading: {"value": 6.5, "unit": "mA"}
